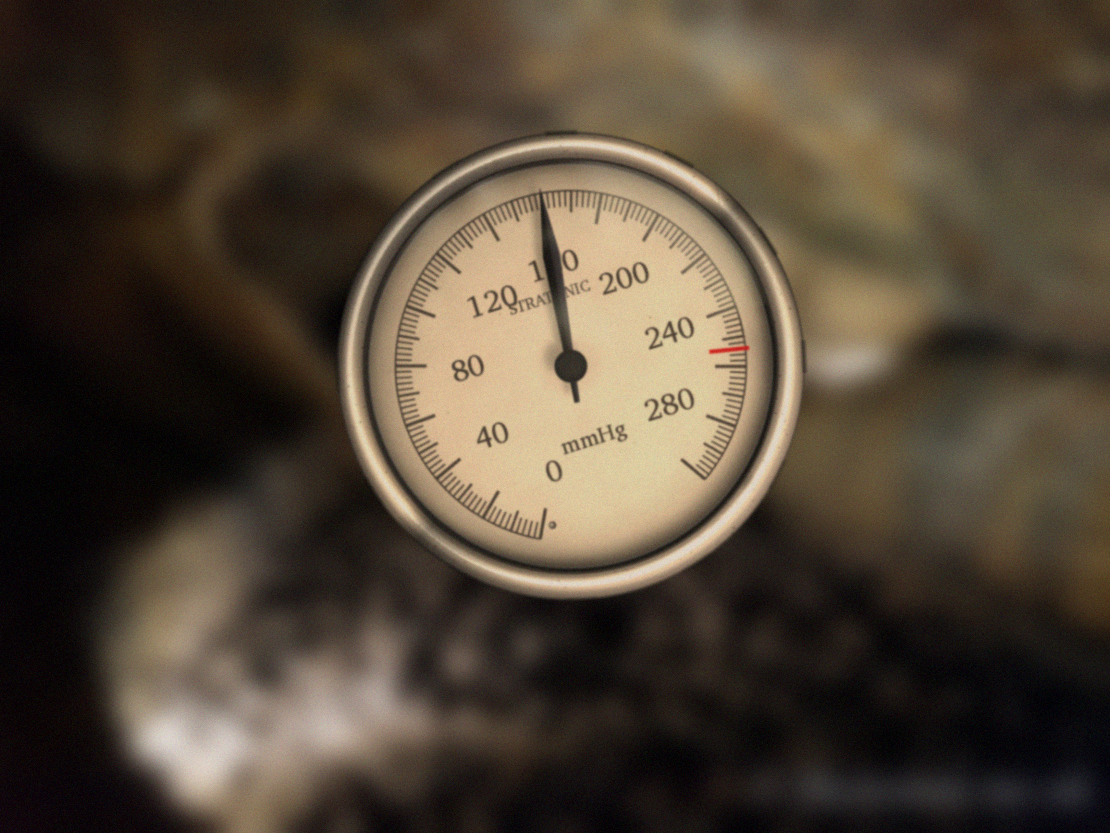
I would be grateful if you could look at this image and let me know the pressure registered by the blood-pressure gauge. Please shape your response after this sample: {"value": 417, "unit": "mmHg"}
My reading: {"value": 160, "unit": "mmHg"}
